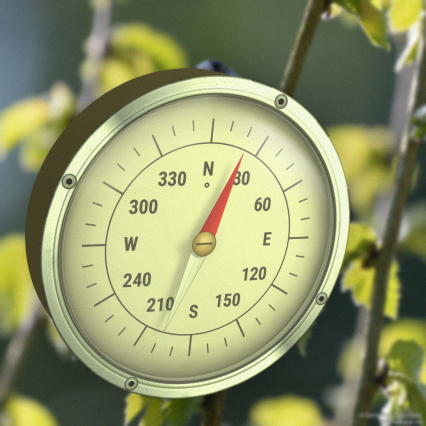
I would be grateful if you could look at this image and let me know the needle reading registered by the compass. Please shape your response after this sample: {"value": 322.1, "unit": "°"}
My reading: {"value": 20, "unit": "°"}
